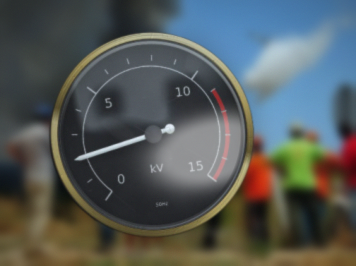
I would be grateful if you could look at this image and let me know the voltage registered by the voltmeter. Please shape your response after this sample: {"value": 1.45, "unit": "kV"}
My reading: {"value": 2, "unit": "kV"}
